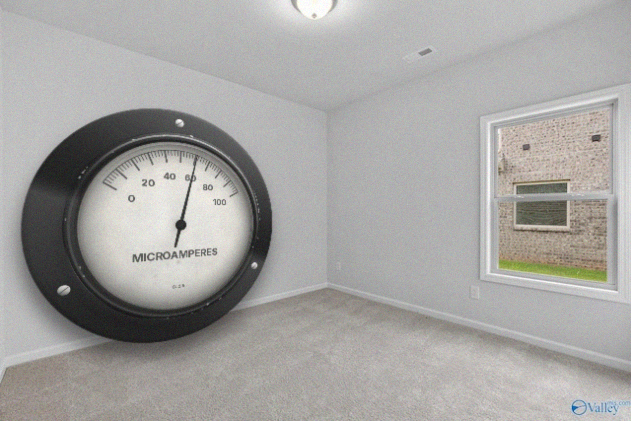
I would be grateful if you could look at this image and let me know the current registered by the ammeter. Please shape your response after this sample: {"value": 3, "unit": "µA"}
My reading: {"value": 60, "unit": "µA"}
